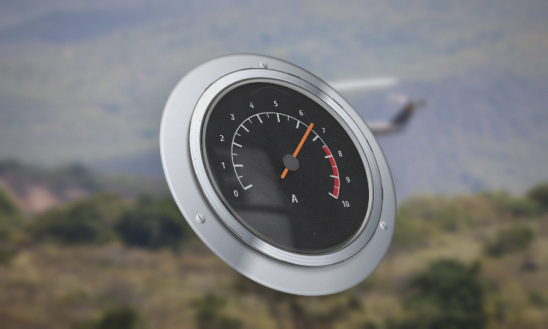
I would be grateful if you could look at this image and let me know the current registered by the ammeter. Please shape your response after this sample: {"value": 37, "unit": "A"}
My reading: {"value": 6.5, "unit": "A"}
